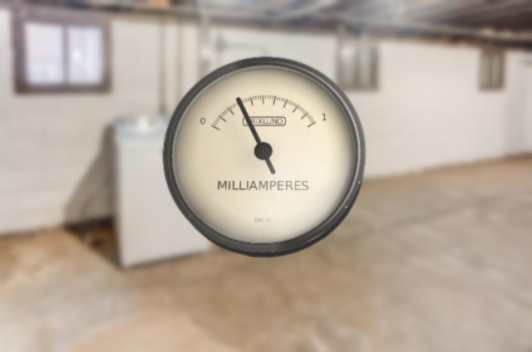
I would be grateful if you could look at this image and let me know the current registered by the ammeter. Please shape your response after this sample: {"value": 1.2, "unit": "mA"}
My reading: {"value": 0.3, "unit": "mA"}
